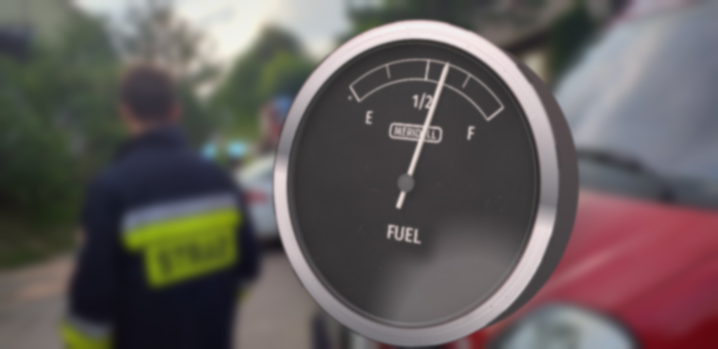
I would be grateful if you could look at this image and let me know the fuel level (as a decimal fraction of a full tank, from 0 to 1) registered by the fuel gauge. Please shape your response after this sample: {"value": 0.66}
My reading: {"value": 0.625}
